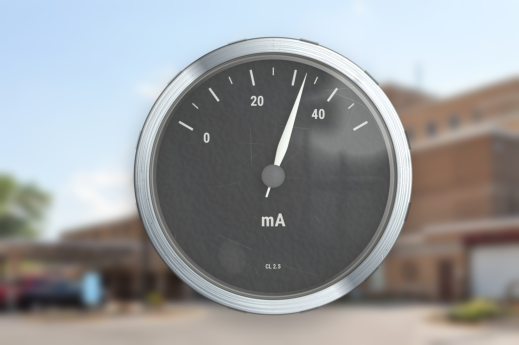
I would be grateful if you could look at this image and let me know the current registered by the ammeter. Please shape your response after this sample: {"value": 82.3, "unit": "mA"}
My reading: {"value": 32.5, "unit": "mA"}
